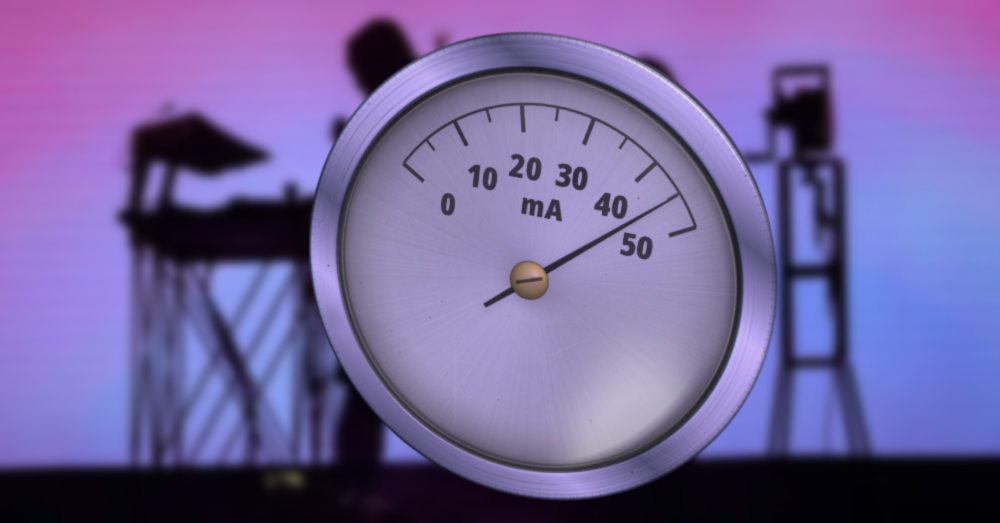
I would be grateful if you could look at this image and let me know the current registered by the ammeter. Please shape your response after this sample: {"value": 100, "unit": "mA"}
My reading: {"value": 45, "unit": "mA"}
